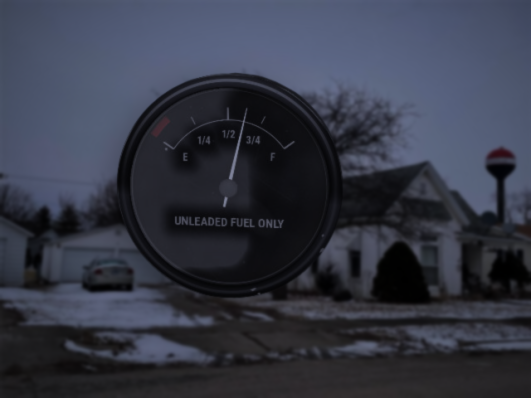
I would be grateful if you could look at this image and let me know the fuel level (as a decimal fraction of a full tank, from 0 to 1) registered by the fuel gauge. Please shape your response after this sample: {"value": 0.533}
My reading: {"value": 0.625}
